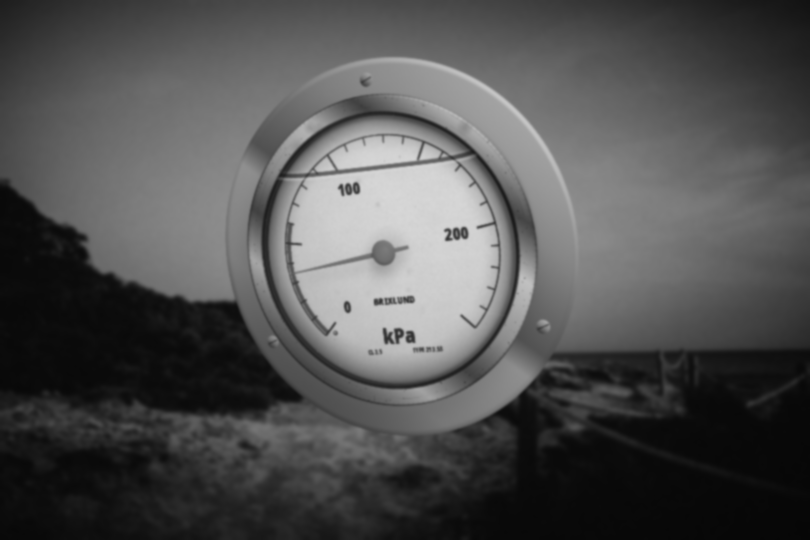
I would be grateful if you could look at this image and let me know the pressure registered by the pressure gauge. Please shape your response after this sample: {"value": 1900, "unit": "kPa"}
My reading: {"value": 35, "unit": "kPa"}
